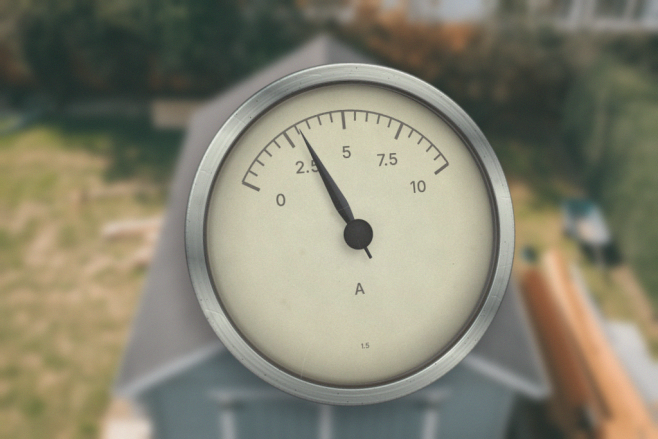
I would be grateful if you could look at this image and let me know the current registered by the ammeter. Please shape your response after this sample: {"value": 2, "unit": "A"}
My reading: {"value": 3, "unit": "A"}
